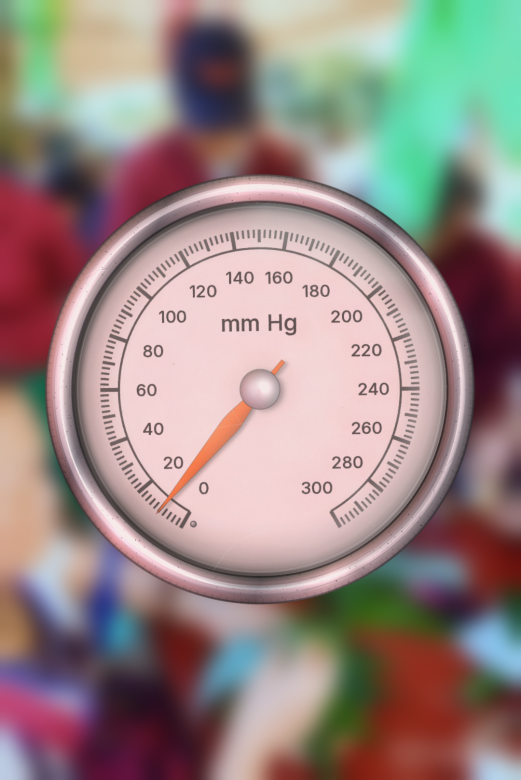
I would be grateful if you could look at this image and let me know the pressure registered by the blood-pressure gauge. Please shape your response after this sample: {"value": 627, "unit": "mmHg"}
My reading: {"value": 10, "unit": "mmHg"}
